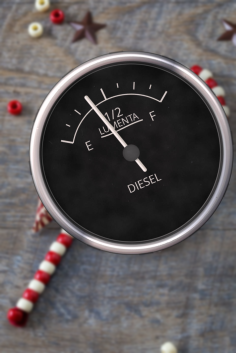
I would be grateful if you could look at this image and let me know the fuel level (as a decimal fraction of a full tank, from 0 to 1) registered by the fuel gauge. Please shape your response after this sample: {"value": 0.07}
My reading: {"value": 0.375}
